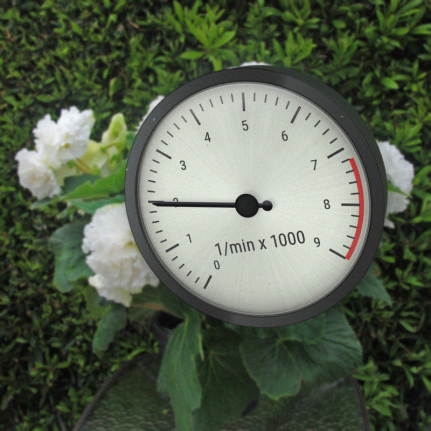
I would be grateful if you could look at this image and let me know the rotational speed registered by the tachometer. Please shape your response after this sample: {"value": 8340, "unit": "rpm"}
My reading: {"value": 2000, "unit": "rpm"}
